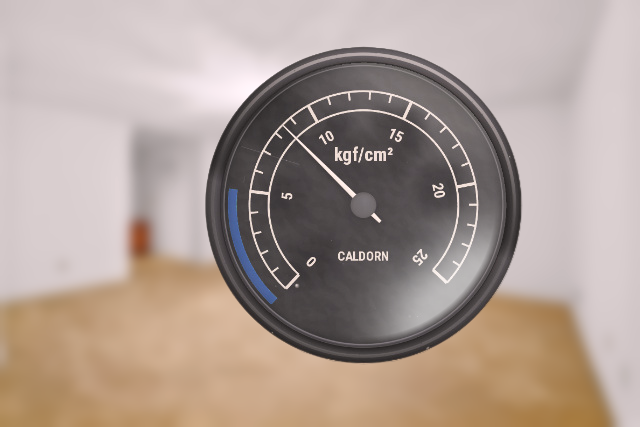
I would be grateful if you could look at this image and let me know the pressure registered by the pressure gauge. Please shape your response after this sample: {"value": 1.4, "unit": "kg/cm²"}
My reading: {"value": 8.5, "unit": "kg/cm²"}
